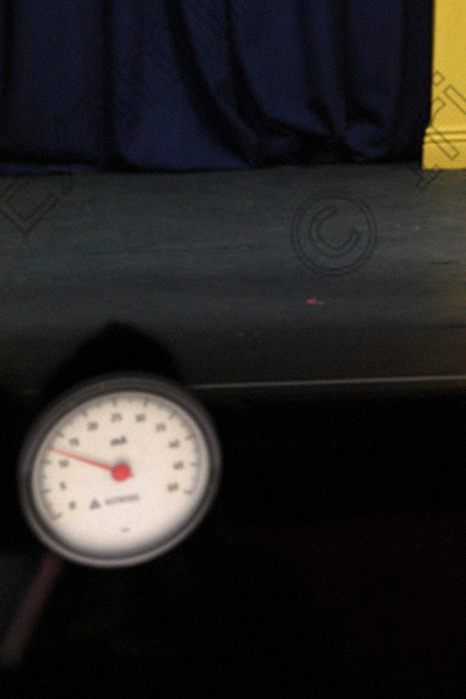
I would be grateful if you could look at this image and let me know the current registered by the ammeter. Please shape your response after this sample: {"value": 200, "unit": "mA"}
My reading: {"value": 12.5, "unit": "mA"}
